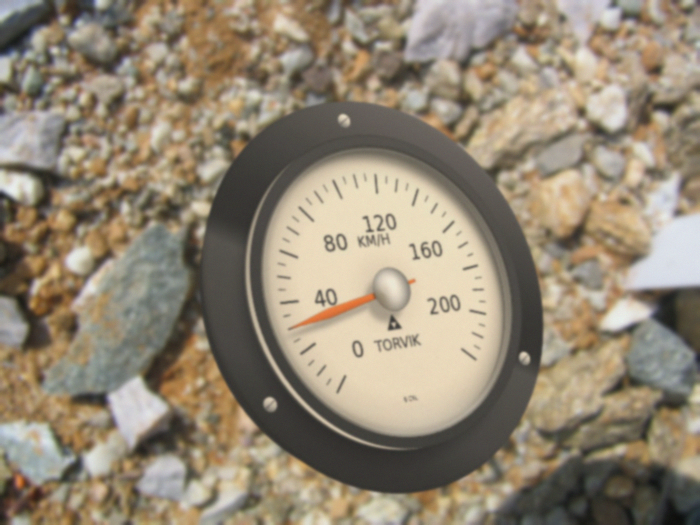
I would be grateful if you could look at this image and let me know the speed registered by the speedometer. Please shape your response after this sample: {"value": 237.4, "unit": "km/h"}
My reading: {"value": 30, "unit": "km/h"}
